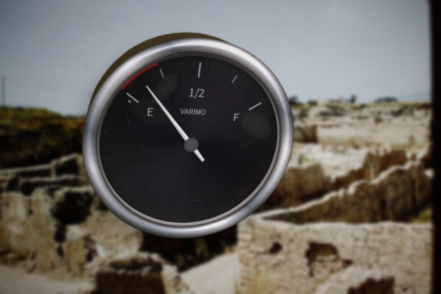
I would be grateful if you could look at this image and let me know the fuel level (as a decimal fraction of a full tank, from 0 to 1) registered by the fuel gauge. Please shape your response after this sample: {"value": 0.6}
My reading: {"value": 0.125}
